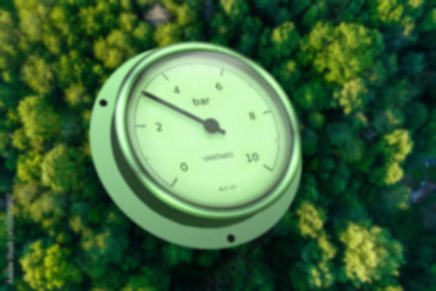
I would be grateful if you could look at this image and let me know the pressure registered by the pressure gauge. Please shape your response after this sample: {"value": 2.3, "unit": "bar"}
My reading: {"value": 3, "unit": "bar"}
